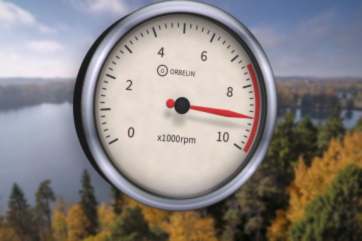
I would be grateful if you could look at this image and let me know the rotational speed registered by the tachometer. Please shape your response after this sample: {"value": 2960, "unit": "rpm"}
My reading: {"value": 9000, "unit": "rpm"}
